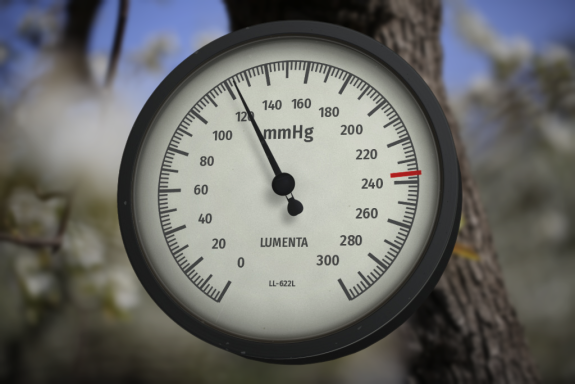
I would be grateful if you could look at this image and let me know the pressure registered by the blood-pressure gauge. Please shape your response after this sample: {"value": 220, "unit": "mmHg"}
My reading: {"value": 124, "unit": "mmHg"}
